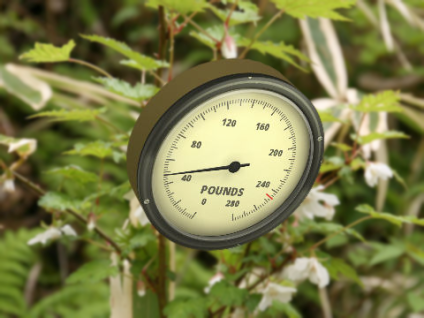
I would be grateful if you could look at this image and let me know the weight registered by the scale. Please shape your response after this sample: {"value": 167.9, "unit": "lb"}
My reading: {"value": 50, "unit": "lb"}
